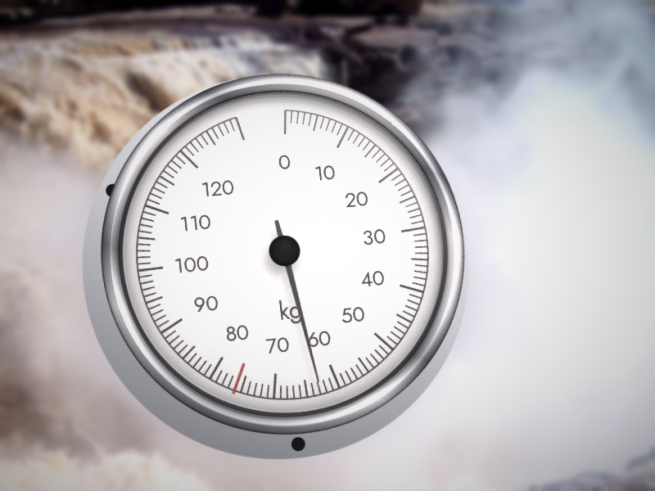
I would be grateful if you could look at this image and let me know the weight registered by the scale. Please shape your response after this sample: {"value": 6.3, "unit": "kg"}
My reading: {"value": 63, "unit": "kg"}
